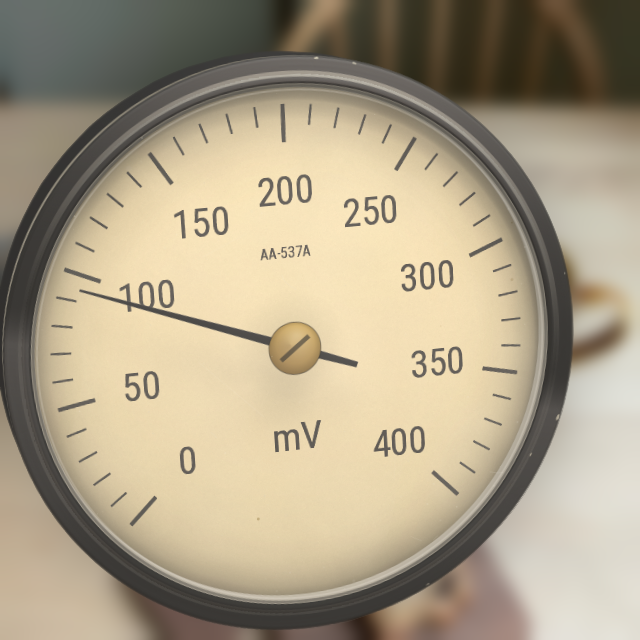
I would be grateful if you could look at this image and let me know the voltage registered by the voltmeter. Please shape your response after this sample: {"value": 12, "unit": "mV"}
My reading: {"value": 95, "unit": "mV"}
